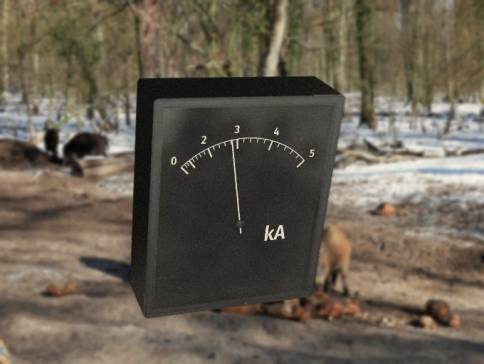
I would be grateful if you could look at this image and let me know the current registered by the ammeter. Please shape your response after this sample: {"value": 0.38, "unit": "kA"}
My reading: {"value": 2.8, "unit": "kA"}
